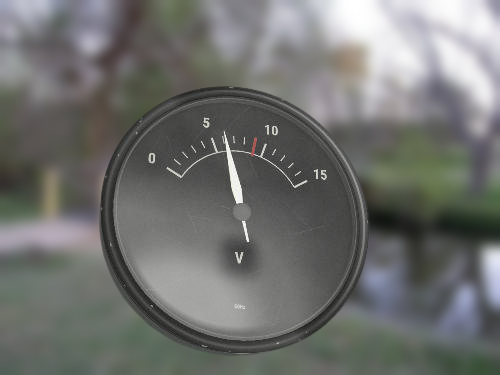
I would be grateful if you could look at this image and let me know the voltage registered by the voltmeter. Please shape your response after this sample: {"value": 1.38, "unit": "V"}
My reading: {"value": 6, "unit": "V"}
